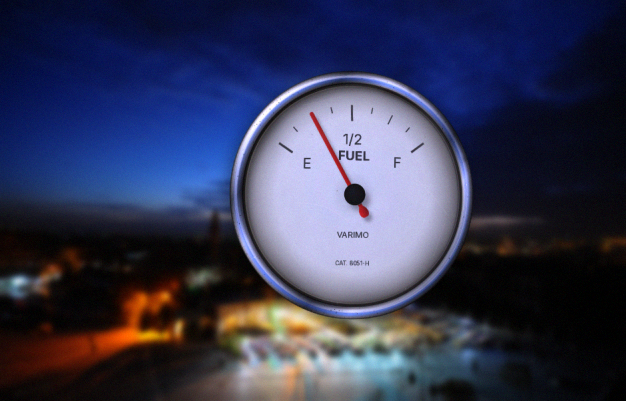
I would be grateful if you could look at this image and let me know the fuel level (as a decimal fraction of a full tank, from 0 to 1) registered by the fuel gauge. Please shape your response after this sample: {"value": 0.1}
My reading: {"value": 0.25}
